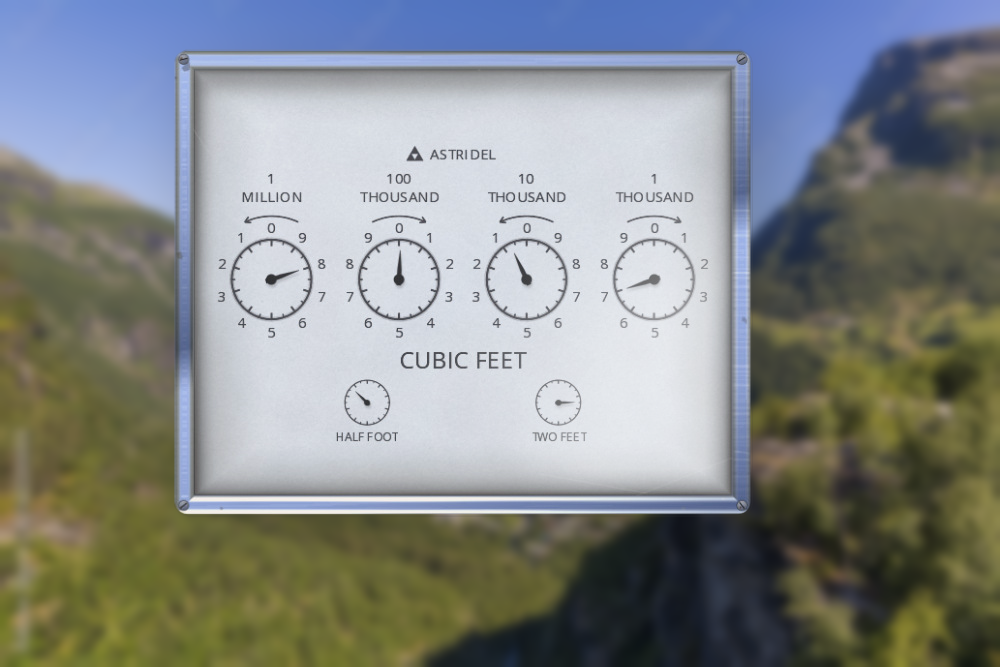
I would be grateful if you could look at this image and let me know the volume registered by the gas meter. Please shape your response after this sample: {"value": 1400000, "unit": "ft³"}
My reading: {"value": 800700, "unit": "ft³"}
